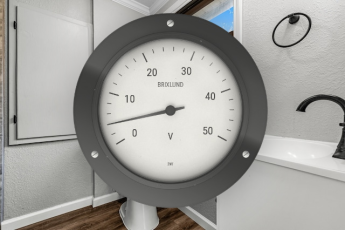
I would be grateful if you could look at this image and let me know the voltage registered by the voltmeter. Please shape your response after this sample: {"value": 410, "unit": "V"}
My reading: {"value": 4, "unit": "V"}
